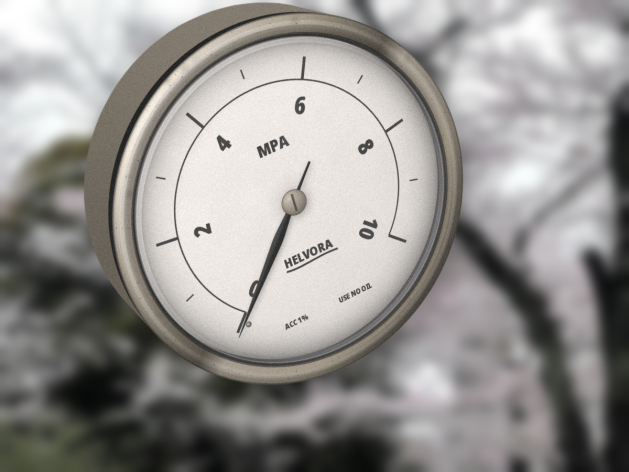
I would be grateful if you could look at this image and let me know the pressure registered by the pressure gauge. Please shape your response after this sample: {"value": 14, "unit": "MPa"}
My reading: {"value": 0, "unit": "MPa"}
